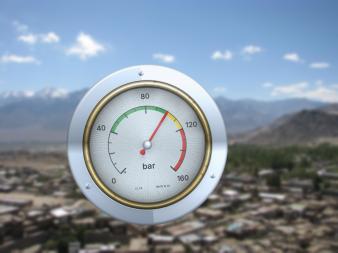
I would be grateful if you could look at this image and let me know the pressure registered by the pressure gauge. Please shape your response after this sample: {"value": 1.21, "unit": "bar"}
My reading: {"value": 100, "unit": "bar"}
